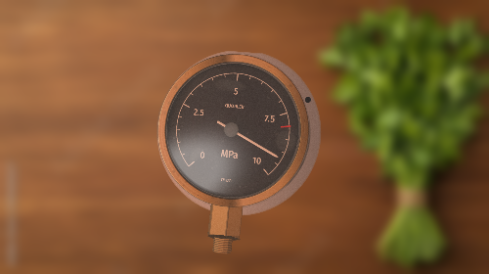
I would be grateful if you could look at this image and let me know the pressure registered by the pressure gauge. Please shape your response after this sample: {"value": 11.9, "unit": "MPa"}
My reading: {"value": 9.25, "unit": "MPa"}
